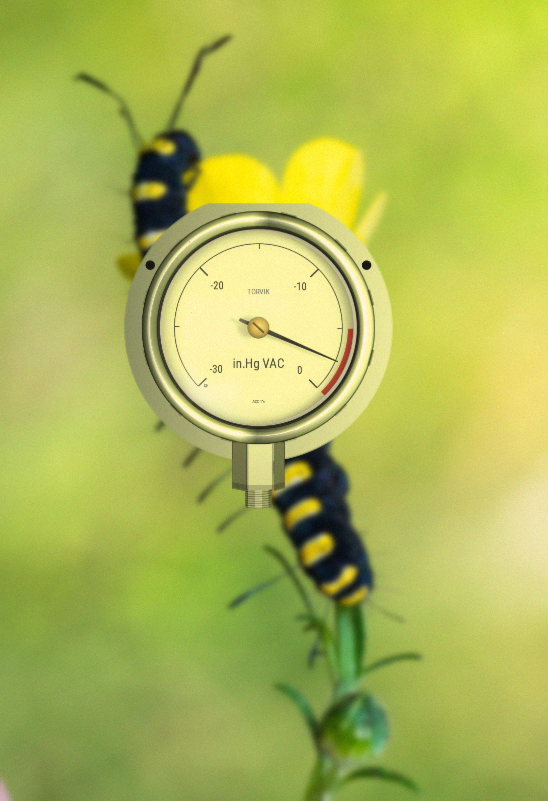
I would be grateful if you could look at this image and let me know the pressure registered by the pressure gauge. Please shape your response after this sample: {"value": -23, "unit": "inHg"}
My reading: {"value": -2.5, "unit": "inHg"}
